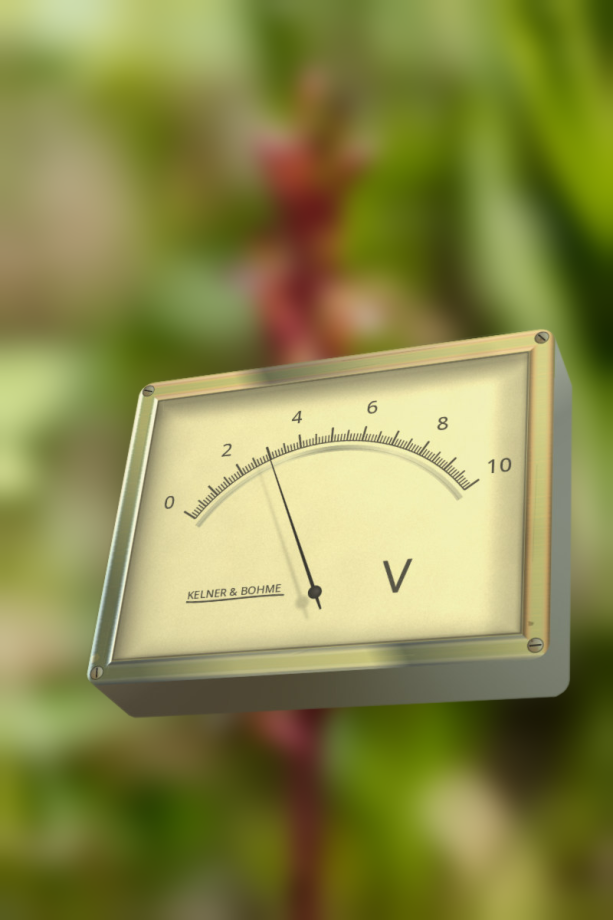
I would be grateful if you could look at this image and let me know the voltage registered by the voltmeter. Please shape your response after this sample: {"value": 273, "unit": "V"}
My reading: {"value": 3, "unit": "V"}
